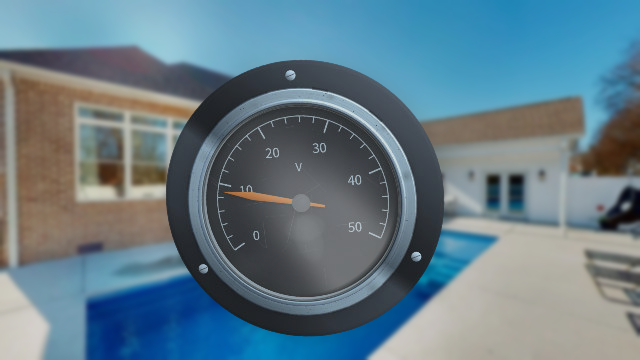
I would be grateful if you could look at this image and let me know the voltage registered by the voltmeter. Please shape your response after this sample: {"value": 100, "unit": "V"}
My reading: {"value": 9, "unit": "V"}
